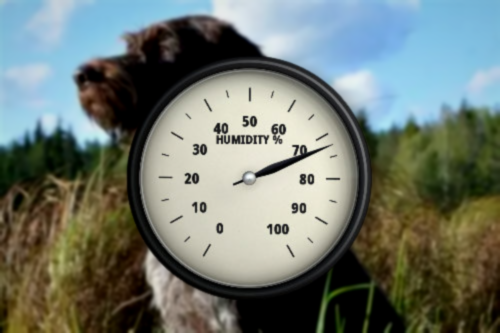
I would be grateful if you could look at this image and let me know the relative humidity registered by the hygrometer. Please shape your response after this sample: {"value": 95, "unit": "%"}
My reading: {"value": 72.5, "unit": "%"}
